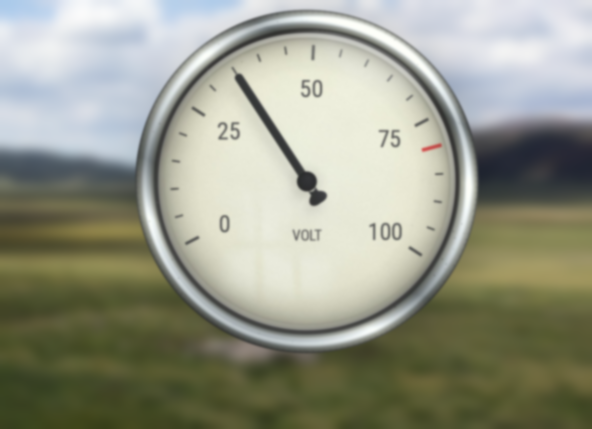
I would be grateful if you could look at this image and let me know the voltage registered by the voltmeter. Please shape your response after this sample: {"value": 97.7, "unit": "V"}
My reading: {"value": 35, "unit": "V"}
